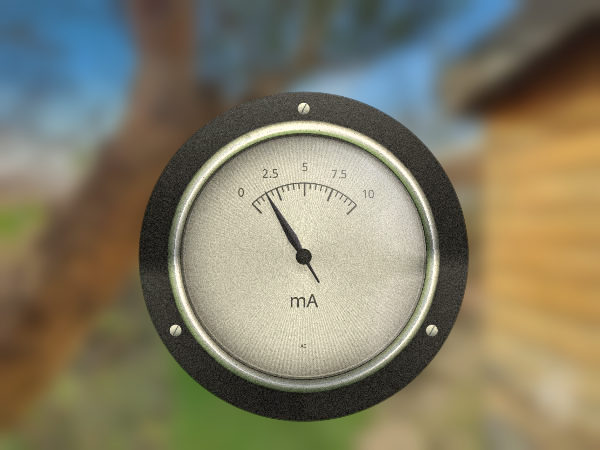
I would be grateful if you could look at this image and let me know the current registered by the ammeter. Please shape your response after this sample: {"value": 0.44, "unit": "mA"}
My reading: {"value": 1.5, "unit": "mA"}
